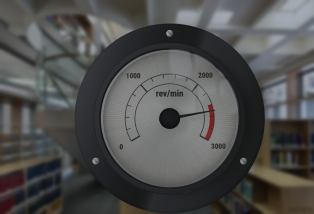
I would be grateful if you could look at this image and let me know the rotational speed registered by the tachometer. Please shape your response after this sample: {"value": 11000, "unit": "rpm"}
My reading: {"value": 2500, "unit": "rpm"}
